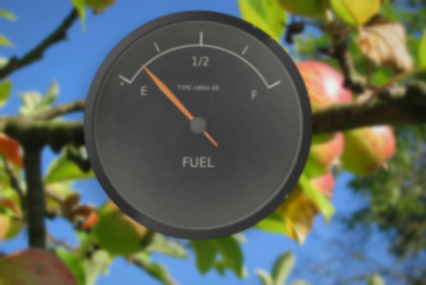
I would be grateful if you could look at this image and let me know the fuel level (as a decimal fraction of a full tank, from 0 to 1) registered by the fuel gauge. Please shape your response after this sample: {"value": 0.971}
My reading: {"value": 0.125}
